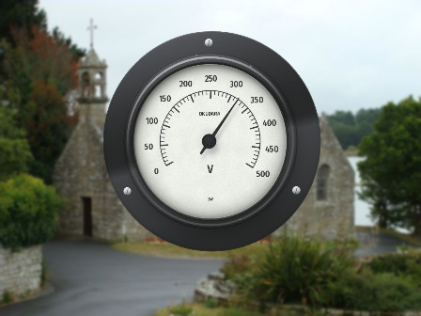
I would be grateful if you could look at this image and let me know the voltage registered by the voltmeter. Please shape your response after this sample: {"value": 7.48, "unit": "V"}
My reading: {"value": 320, "unit": "V"}
